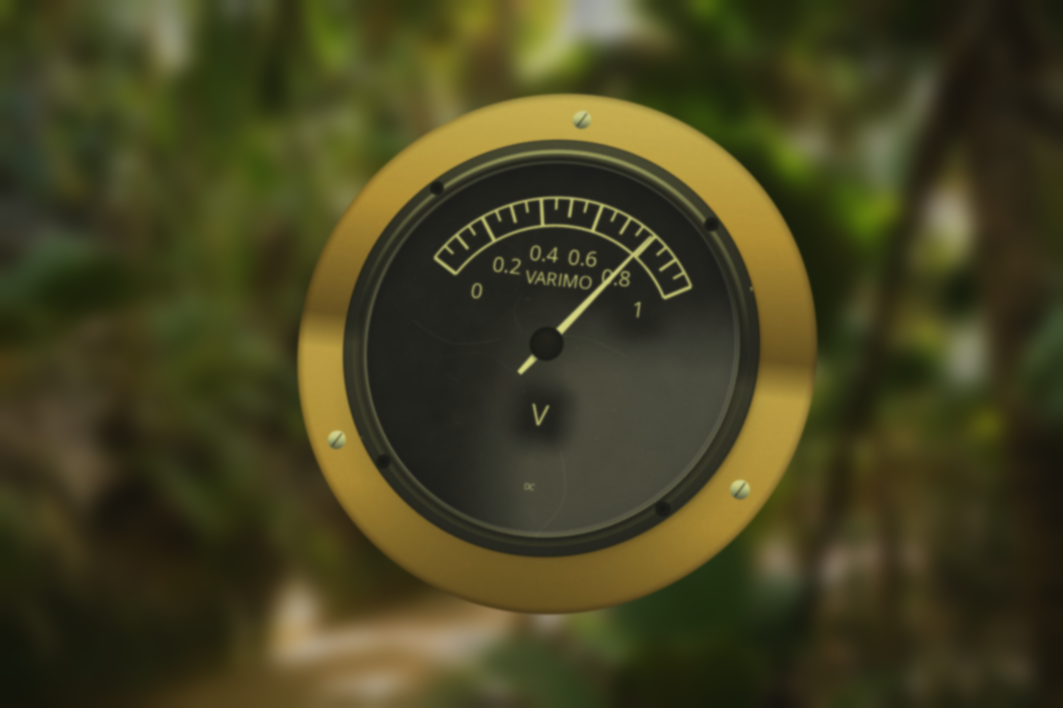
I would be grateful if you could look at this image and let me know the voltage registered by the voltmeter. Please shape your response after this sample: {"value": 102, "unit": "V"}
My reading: {"value": 0.8, "unit": "V"}
